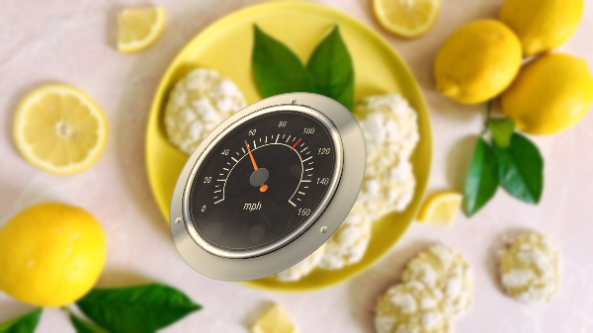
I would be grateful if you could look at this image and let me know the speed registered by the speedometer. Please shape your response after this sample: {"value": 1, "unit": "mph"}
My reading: {"value": 55, "unit": "mph"}
